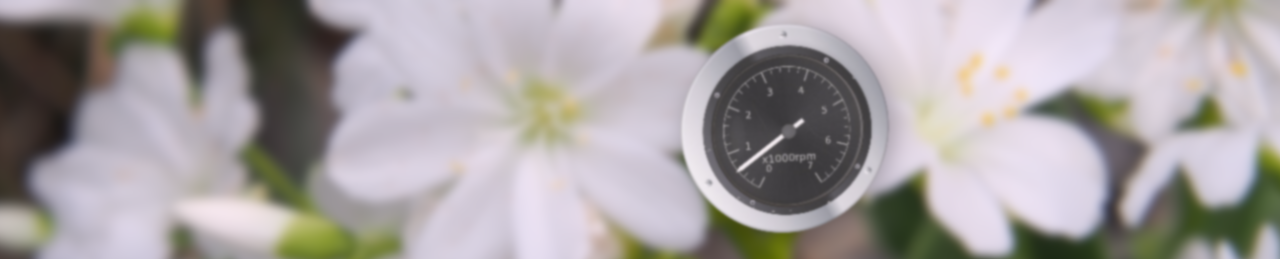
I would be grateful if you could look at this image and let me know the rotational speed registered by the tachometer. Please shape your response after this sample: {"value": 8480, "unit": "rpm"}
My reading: {"value": 600, "unit": "rpm"}
